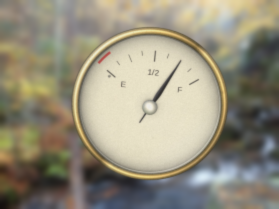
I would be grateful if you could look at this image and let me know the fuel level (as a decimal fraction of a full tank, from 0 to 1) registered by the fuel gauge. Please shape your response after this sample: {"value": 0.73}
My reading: {"value": 0.75}
